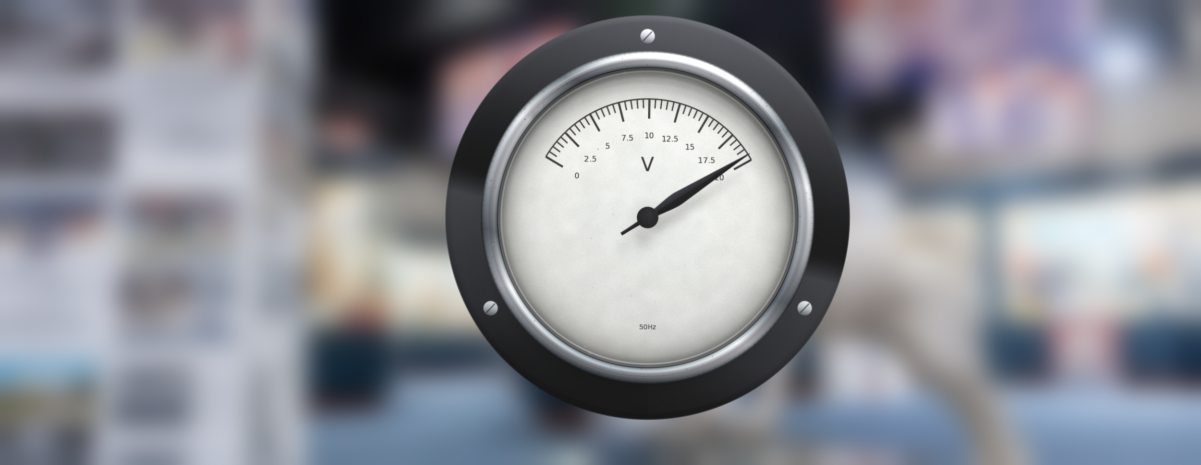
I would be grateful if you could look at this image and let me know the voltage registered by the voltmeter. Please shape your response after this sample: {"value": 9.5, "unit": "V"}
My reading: {"value": 19.5, "unit": "V"}
